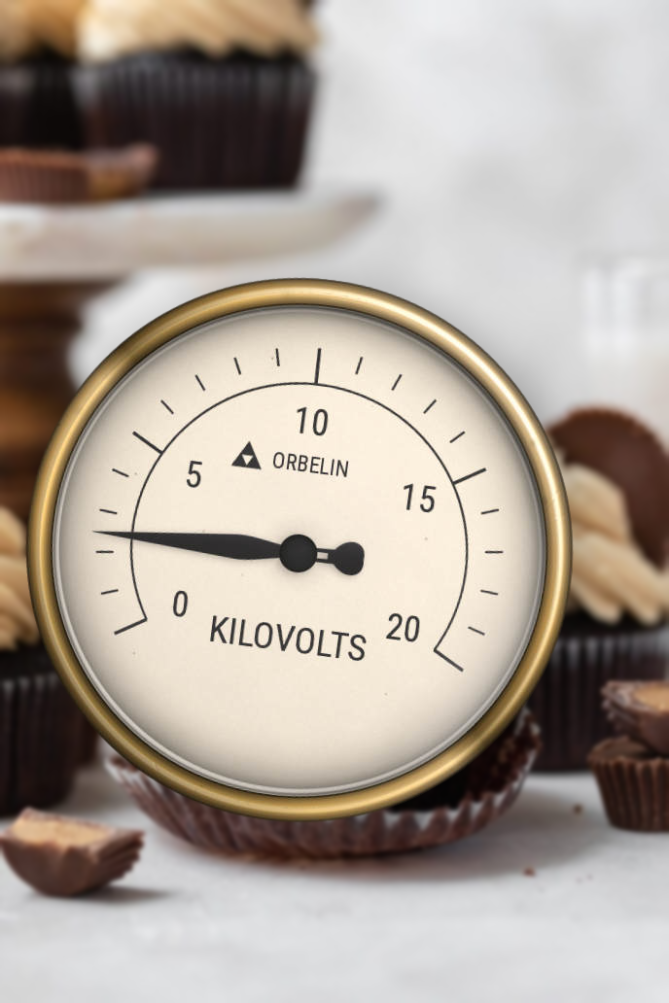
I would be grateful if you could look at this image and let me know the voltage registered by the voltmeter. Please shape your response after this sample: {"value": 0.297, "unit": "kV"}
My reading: {"value": 2.5, "unit": "kV"}
